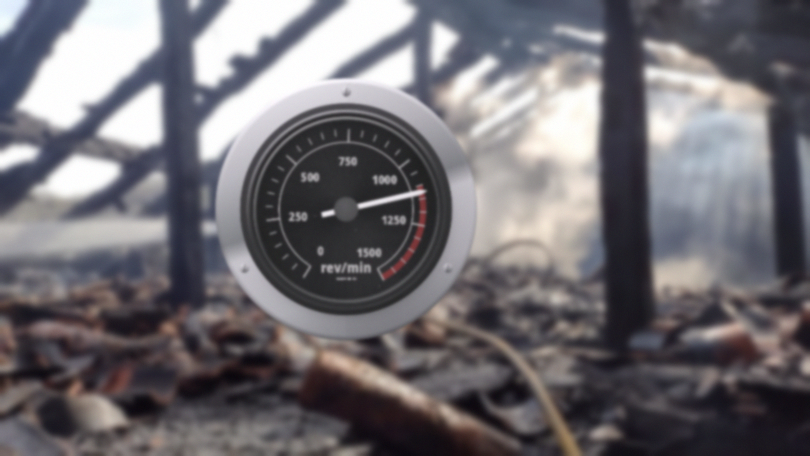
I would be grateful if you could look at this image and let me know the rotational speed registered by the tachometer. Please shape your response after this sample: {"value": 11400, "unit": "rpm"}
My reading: {"value": 1125, "unit": "rpm"}
